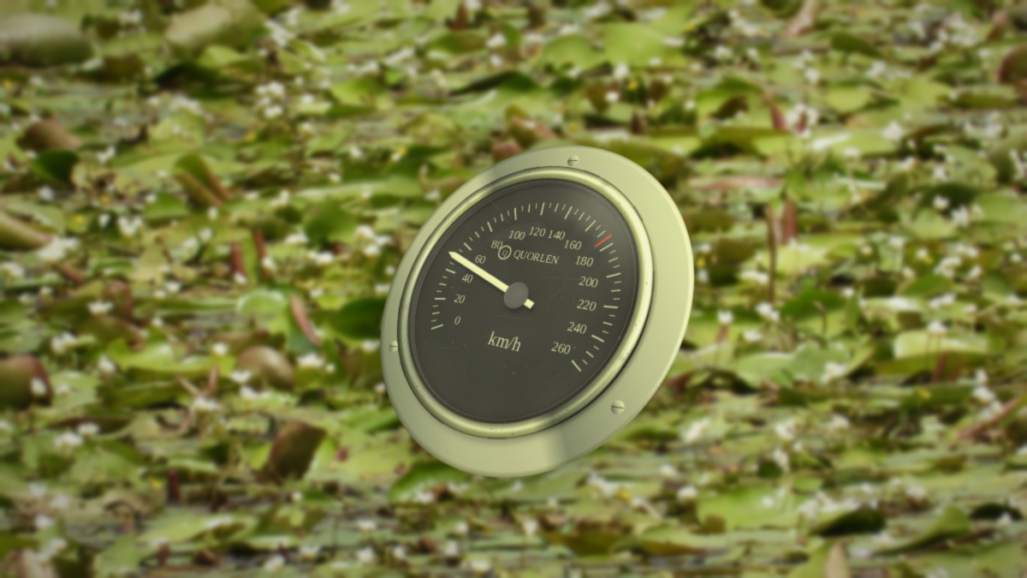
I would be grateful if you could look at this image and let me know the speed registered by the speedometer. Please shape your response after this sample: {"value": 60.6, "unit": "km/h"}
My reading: {"value": 50, "unit": "km/h"}
